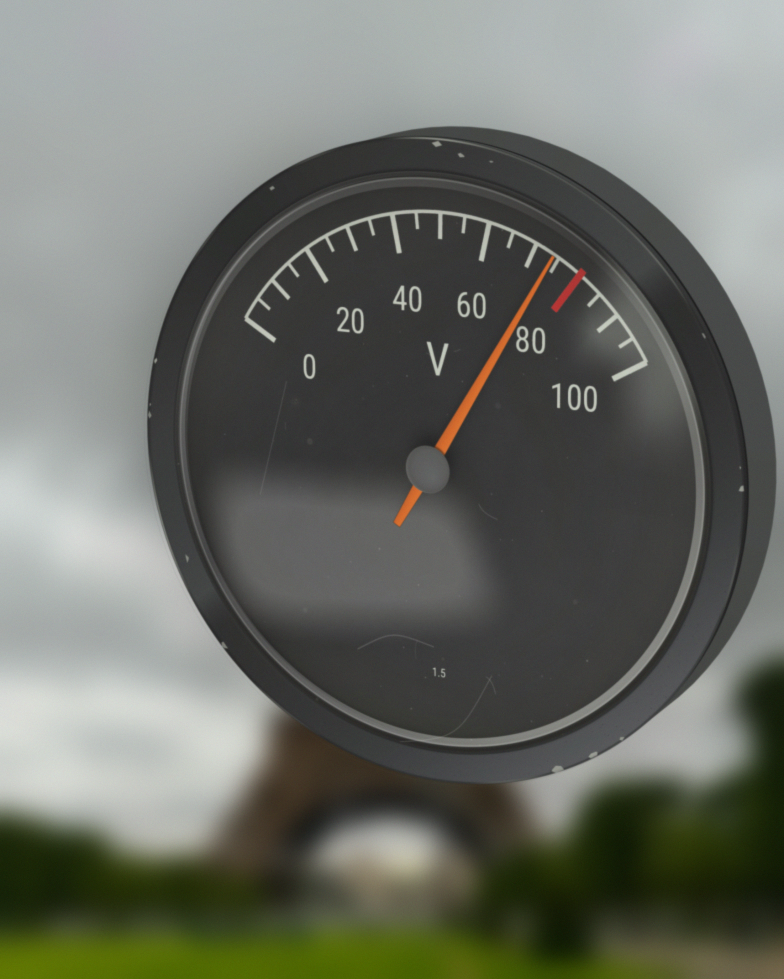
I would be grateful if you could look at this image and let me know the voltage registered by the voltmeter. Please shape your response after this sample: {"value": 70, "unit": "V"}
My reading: {"value": 75, "unit": "V"}
